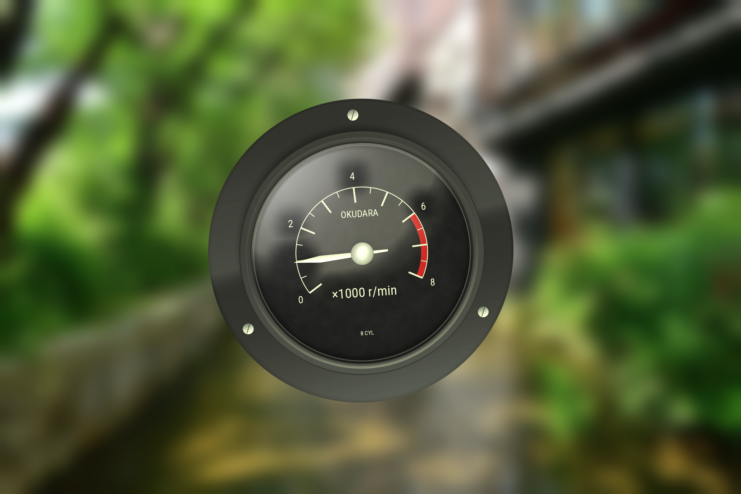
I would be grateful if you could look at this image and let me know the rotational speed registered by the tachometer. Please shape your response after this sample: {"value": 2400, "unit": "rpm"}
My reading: {"value": 1000, "unit": "rpm"}
